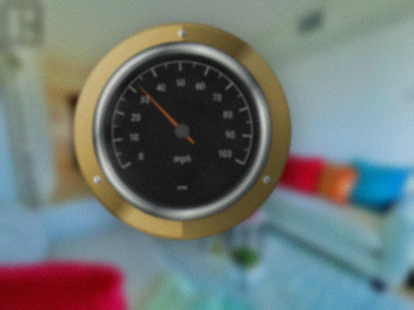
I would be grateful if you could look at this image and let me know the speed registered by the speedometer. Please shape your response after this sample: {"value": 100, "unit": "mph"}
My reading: {"value": 32.5, "unit": "mph"}
